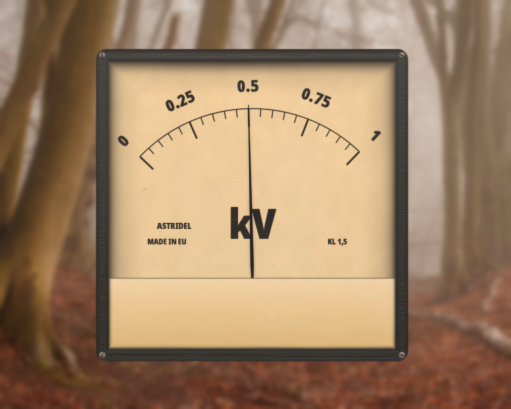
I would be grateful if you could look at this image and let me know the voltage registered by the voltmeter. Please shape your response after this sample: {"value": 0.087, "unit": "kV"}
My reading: {"value": 0.5, "unit": "kV"}
